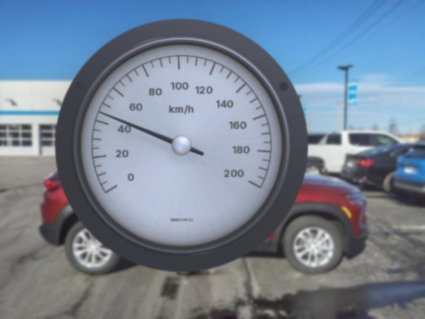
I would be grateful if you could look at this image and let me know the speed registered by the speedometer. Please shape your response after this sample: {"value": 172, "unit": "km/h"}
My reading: {"value": 45, "unit": "km/h"}
